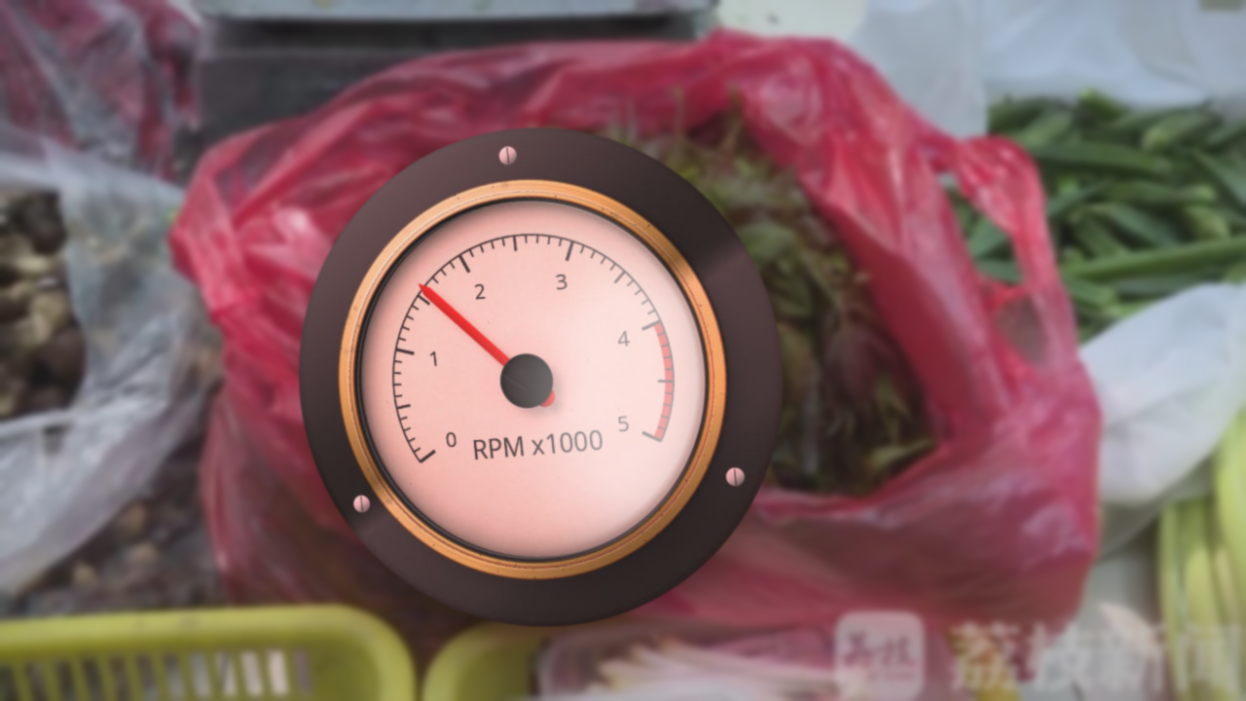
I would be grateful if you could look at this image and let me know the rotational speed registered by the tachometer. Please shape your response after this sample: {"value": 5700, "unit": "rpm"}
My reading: {"value": 1600, "unit": "rpm"}
